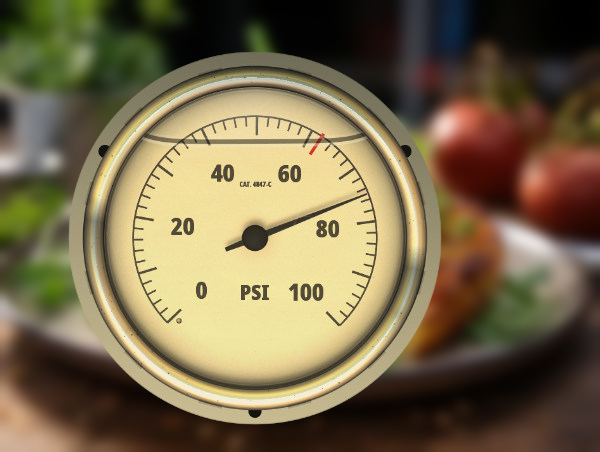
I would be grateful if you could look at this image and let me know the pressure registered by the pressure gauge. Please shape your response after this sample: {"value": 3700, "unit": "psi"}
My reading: {"value": 75, "unit": "psi"}
